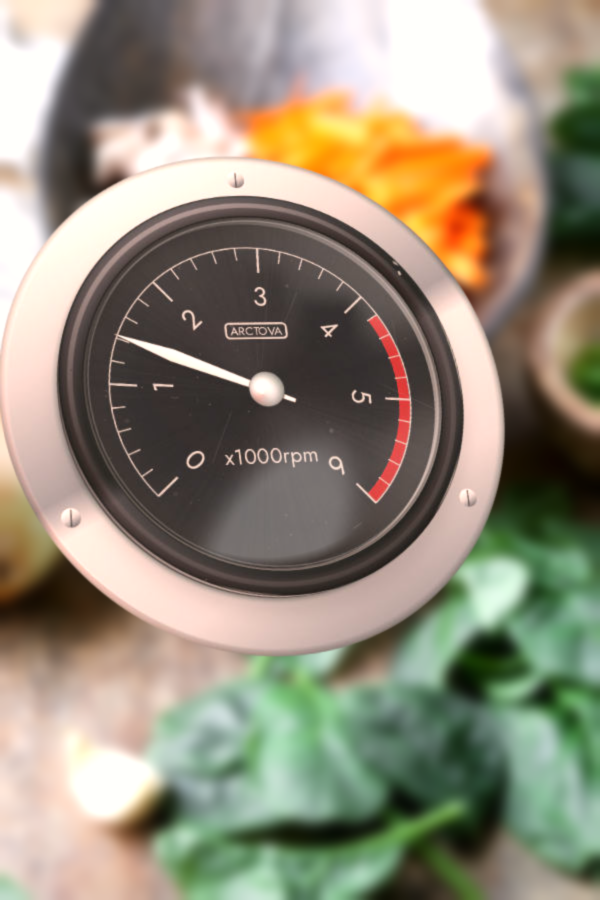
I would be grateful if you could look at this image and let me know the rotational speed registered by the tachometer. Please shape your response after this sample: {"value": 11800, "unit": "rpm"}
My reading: {"value": 1400, "unit": "rpm"}
